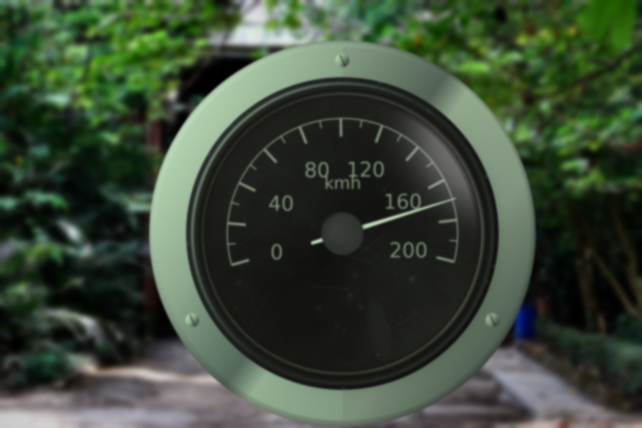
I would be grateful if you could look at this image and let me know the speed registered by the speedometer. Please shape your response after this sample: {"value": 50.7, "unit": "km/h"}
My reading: {"value": 170, "unit": "km/h"}
